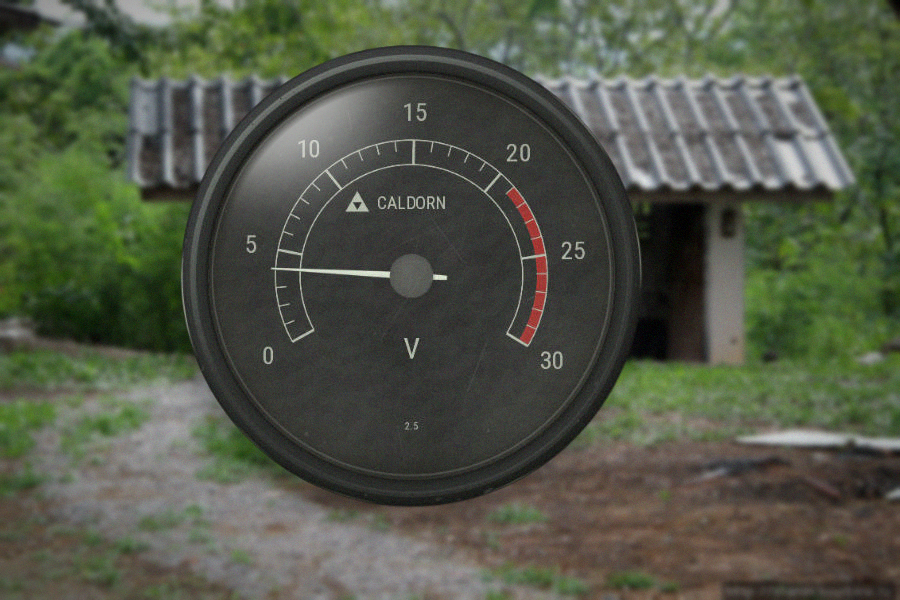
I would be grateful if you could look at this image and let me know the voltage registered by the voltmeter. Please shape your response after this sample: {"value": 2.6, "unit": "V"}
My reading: {"value": 4, "unit": "V"}
